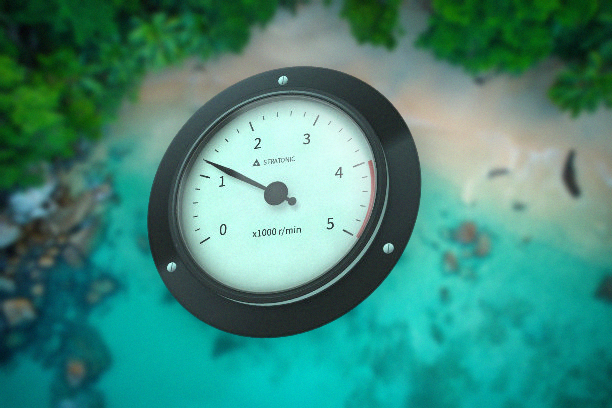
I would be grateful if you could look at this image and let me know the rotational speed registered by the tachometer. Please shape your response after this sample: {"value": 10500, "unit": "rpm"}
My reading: {"value": 1200, "unit": "rpm"}
